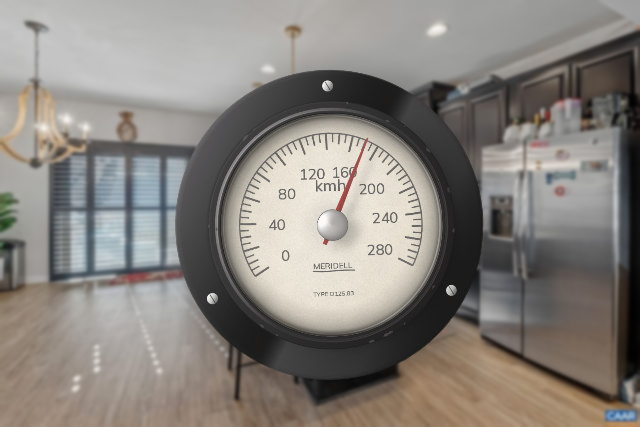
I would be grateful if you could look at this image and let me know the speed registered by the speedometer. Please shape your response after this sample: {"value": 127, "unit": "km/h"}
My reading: {"value": 170, "unit": "km/h"}
